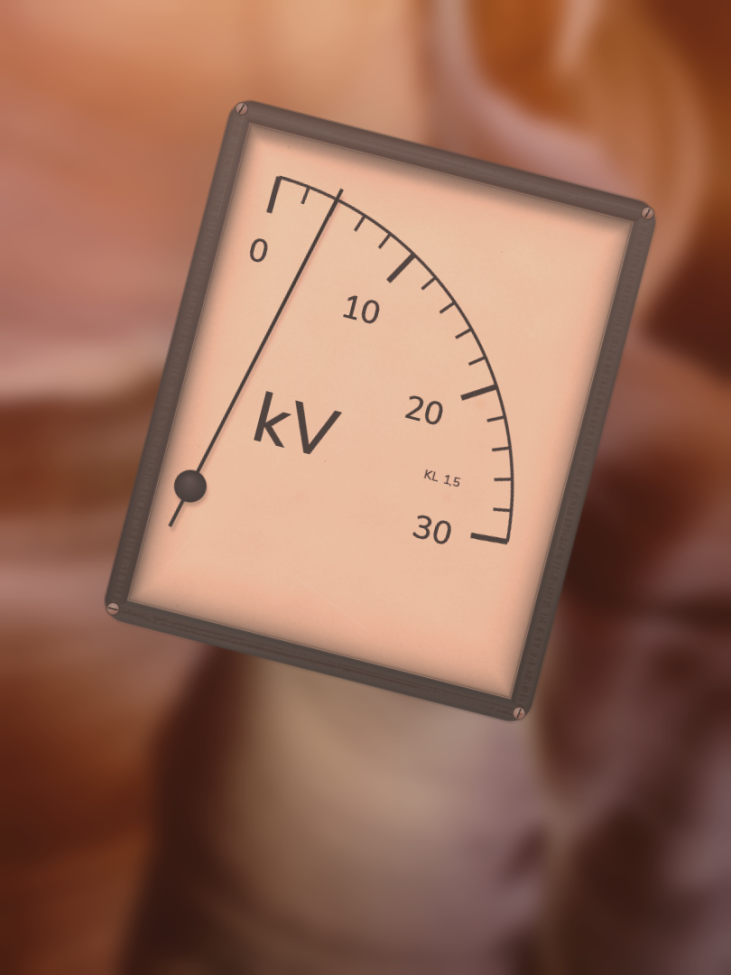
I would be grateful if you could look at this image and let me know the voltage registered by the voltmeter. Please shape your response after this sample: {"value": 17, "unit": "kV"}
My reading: {"value": 4, "unit": "kV"}
